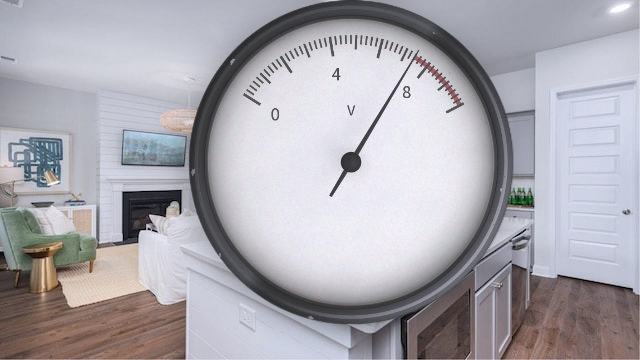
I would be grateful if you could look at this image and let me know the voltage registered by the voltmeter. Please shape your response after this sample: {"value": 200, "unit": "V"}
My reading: {"value": 7.4, "unit": "V"}
